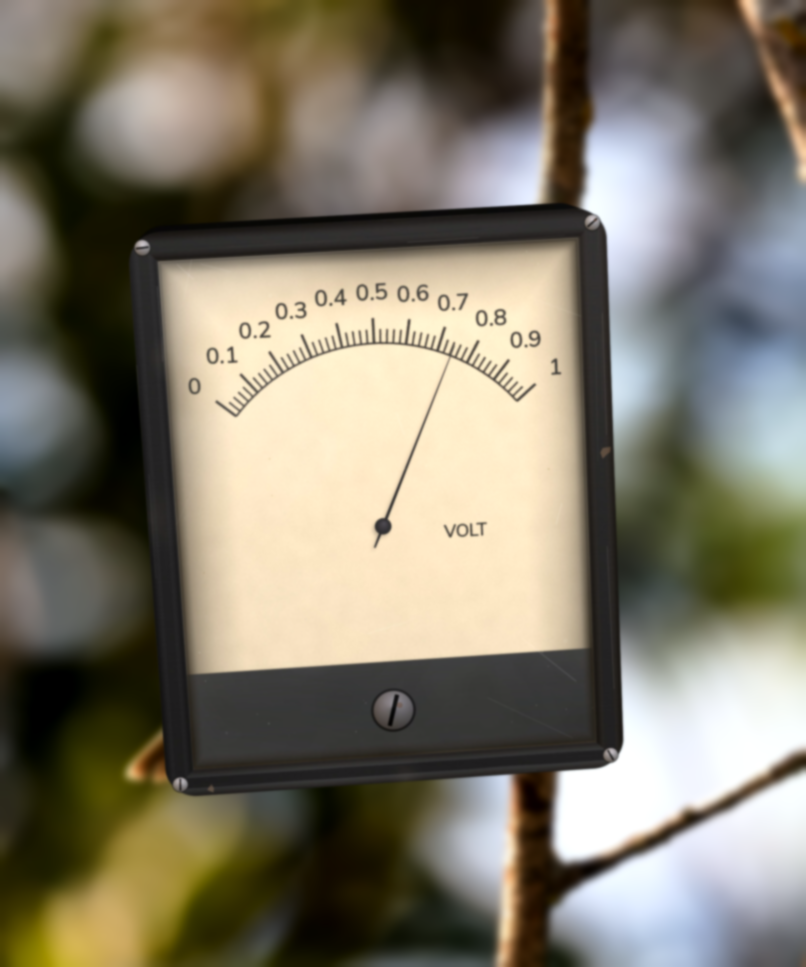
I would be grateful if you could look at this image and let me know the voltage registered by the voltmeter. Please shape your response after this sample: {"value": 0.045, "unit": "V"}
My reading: {"value": 0.74, "unit": "V"}
